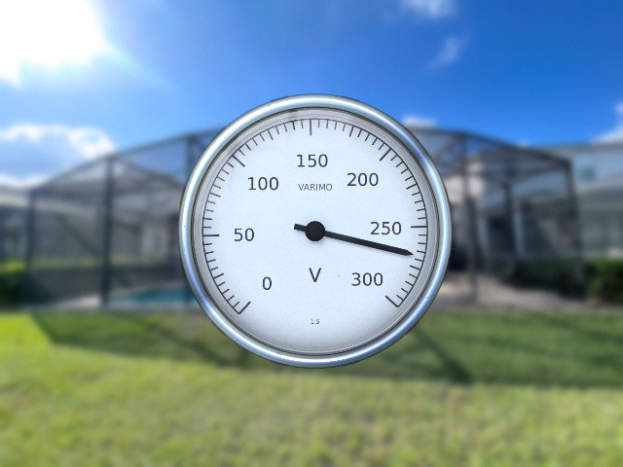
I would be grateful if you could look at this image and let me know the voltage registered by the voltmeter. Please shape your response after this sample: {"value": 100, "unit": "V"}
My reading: {"value": 267.5, "unit": "V"}
